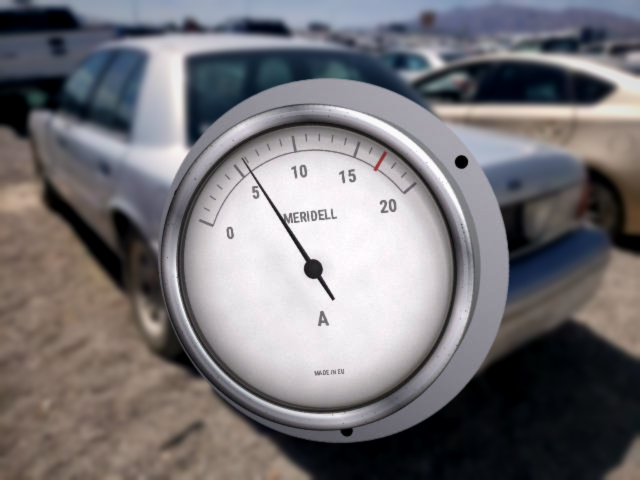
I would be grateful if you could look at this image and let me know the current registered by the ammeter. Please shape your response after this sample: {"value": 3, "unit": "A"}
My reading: {"value": 6, "unit": "A"}
